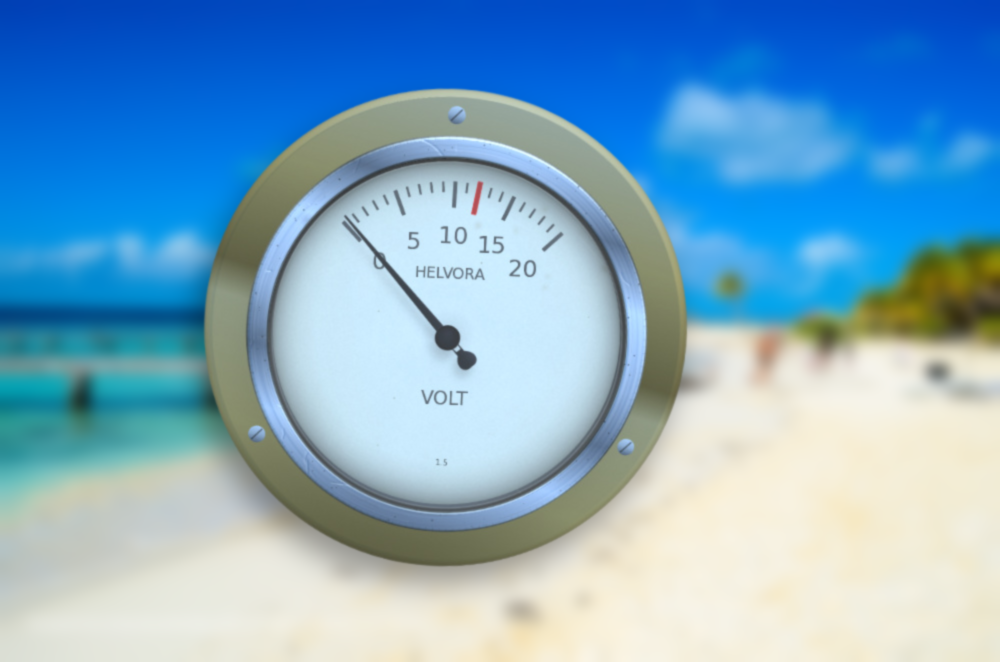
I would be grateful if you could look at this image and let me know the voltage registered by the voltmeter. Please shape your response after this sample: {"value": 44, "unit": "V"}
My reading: {"value": 0.5, "unit": "V"}
